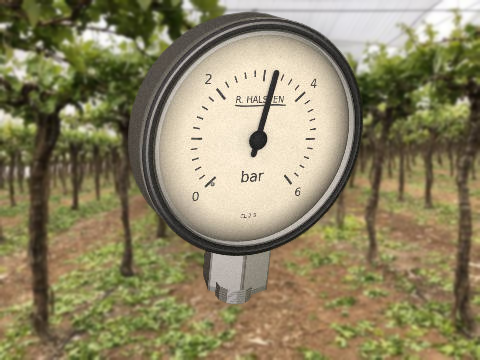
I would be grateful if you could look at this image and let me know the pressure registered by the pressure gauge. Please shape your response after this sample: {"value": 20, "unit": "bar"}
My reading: {"value": 3.2, "unit": "bar"}
